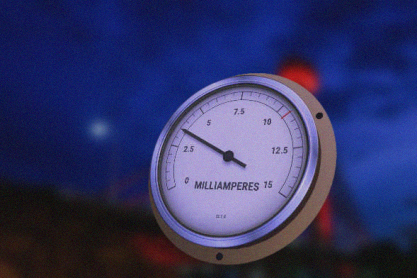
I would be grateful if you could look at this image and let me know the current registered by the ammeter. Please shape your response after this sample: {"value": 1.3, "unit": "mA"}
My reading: {"value": 3.5, "unit": "mA"}
